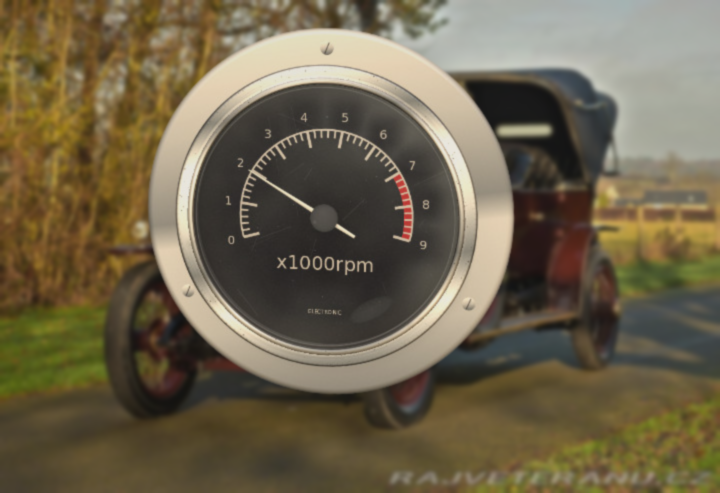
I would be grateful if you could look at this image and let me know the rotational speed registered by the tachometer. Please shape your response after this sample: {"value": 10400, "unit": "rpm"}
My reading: {"value": 2000, "unit": "rpm"}
